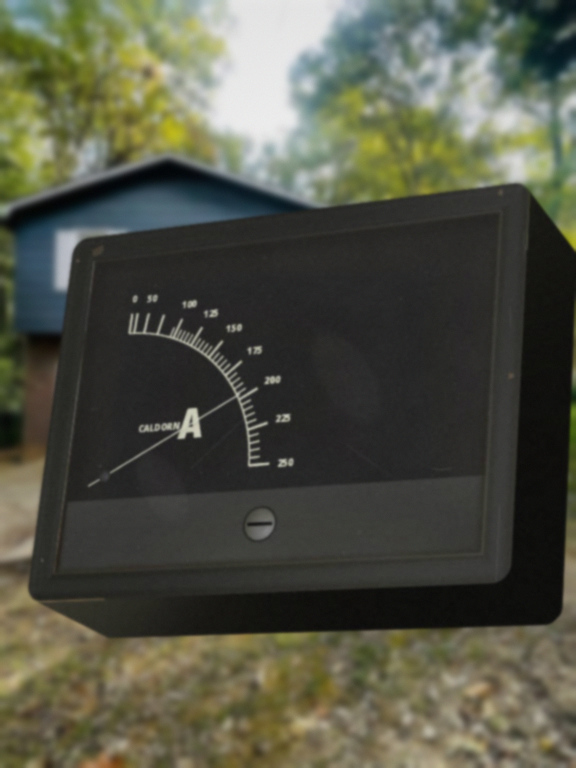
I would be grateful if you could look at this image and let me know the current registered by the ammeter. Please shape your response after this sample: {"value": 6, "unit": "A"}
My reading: {"value": 200, "unit": "A"}
